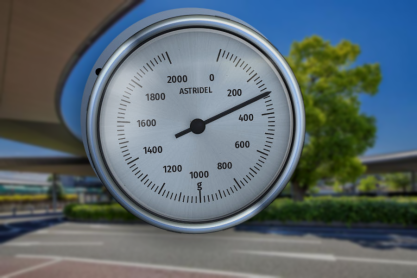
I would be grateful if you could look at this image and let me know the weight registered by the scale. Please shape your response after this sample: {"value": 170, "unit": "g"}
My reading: {"value": 300, "unit": "g"}
